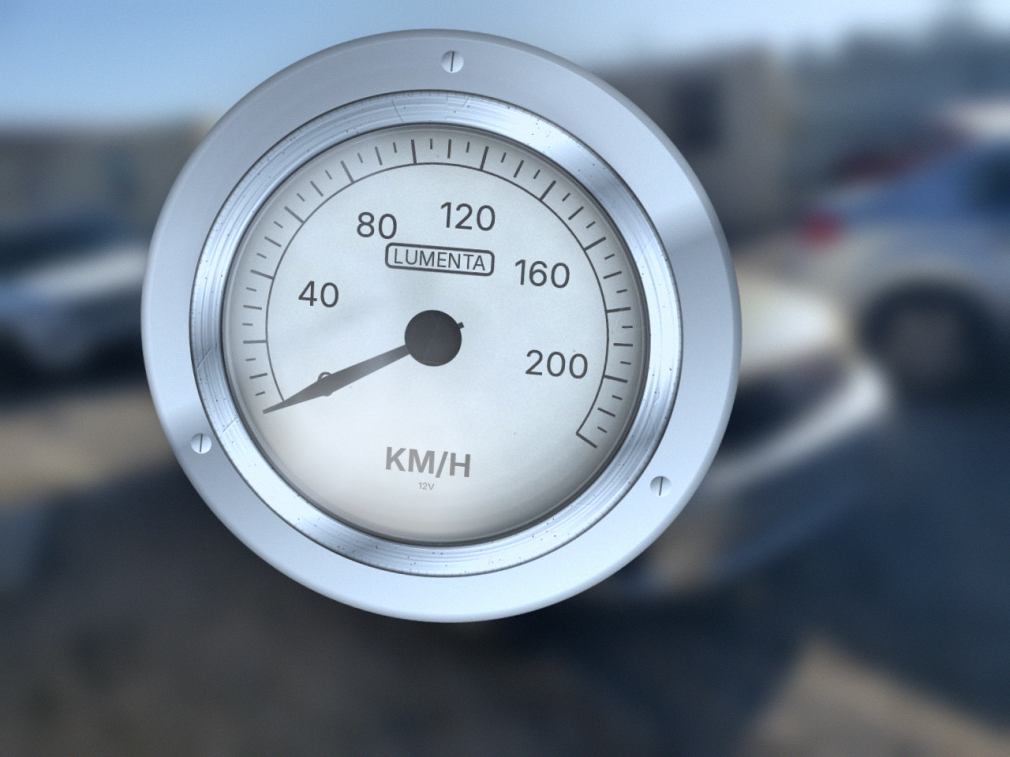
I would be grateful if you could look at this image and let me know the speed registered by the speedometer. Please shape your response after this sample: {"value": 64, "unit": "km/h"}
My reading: {"value": 0, "unit": "km/h"}
